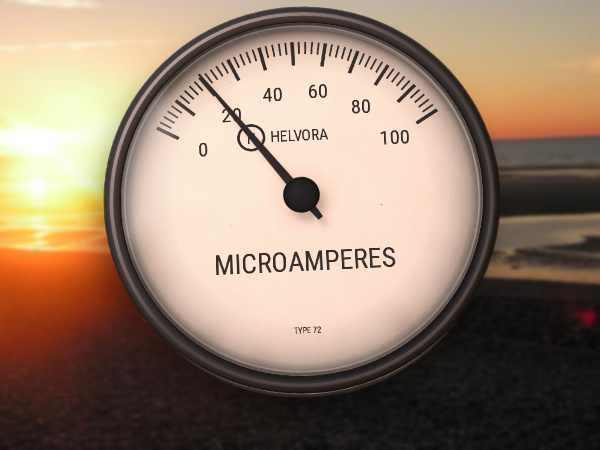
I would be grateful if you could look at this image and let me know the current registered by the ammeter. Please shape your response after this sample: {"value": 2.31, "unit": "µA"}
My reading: {"value": 20, "unit": "µA"}
